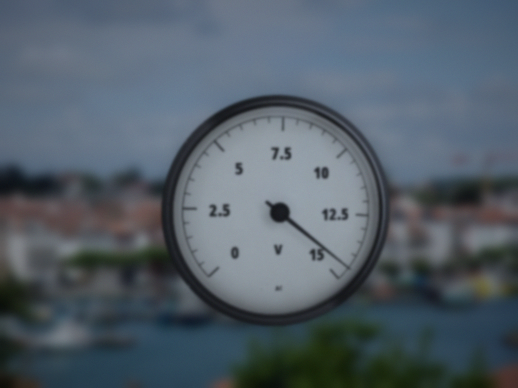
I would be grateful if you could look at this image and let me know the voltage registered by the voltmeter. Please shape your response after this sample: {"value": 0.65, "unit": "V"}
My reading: {"value": 14.5, "unit": "V"}
